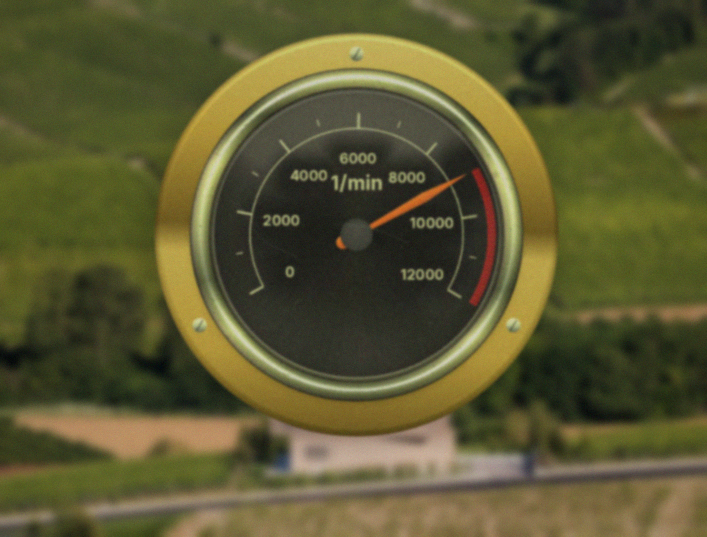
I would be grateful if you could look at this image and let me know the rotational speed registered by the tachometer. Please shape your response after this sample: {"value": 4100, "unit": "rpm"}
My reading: {"value": 9000, "unit": "rpm"}
